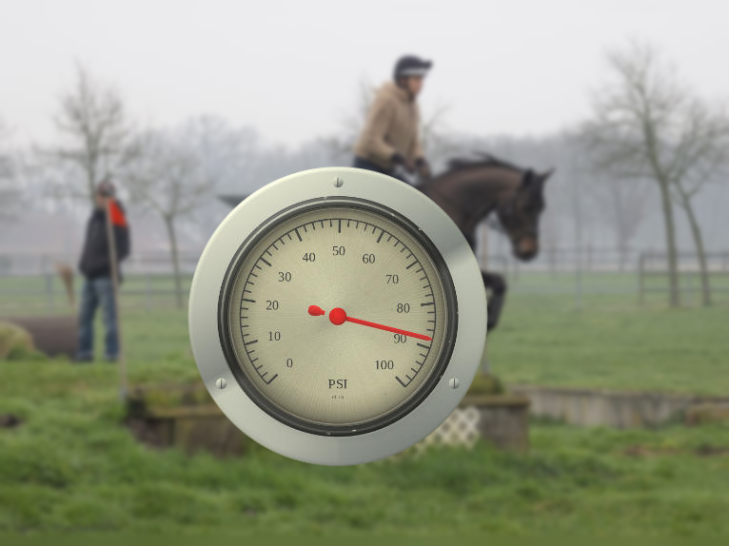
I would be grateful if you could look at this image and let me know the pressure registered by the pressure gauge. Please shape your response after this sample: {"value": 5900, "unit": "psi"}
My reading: {"value": 88, "unit": "psi"}
